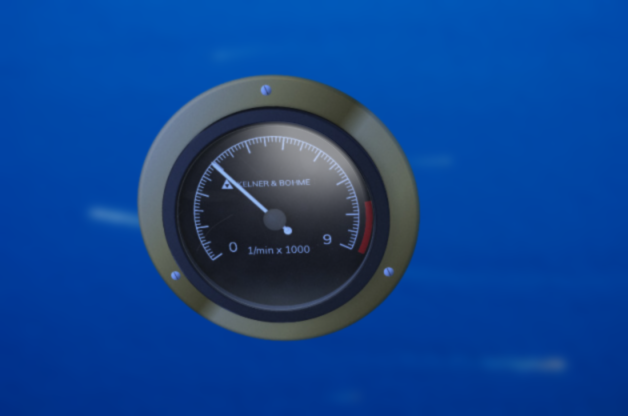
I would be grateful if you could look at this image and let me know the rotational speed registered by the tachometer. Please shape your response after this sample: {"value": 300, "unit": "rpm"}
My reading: {"value": 3000, "unit": "rpm"}
